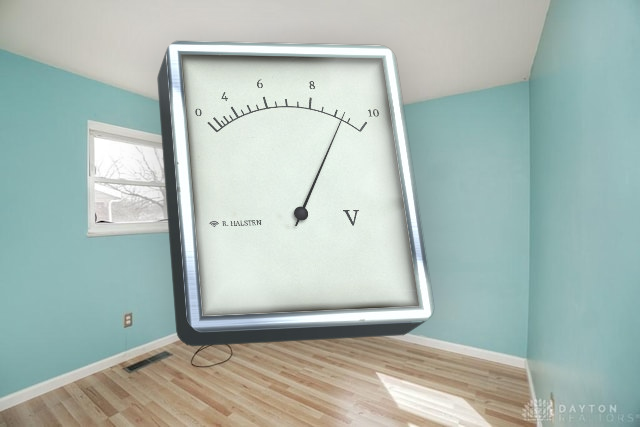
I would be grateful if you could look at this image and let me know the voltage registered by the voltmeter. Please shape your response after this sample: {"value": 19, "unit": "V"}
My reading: {"value": 9.25, "unit": "V"}
